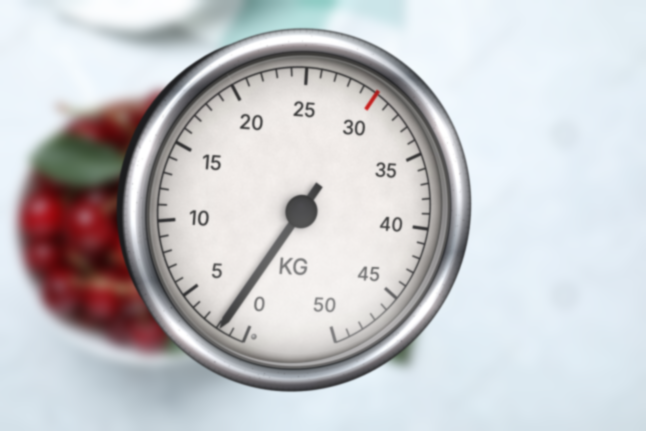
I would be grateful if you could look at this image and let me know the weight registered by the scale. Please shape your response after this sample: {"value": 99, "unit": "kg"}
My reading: {"value": 2, "unit": "kg"}
